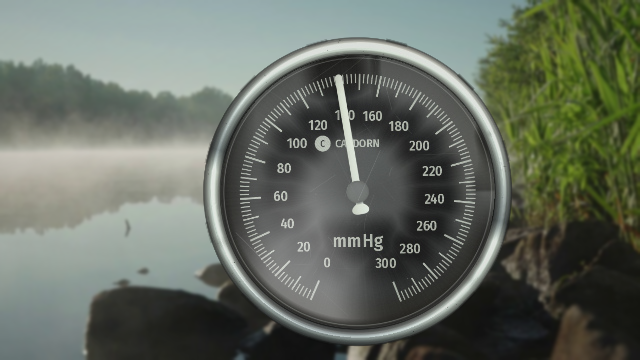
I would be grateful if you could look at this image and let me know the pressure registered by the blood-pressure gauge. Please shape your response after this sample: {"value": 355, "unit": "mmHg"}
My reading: {"value": 140, "unit": "mmHg"}
